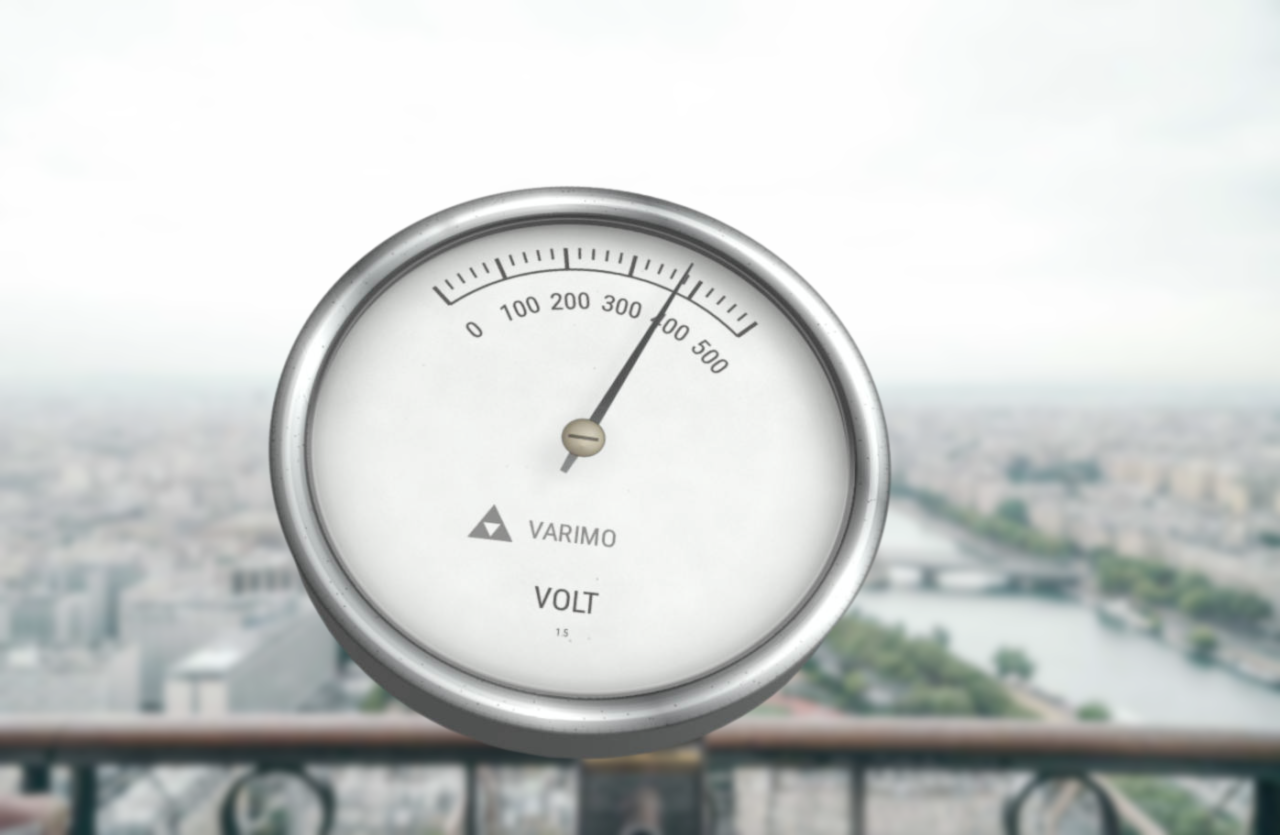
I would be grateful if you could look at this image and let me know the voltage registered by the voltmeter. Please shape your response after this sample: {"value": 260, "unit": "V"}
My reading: {"value": 380, "unit": "V"}
